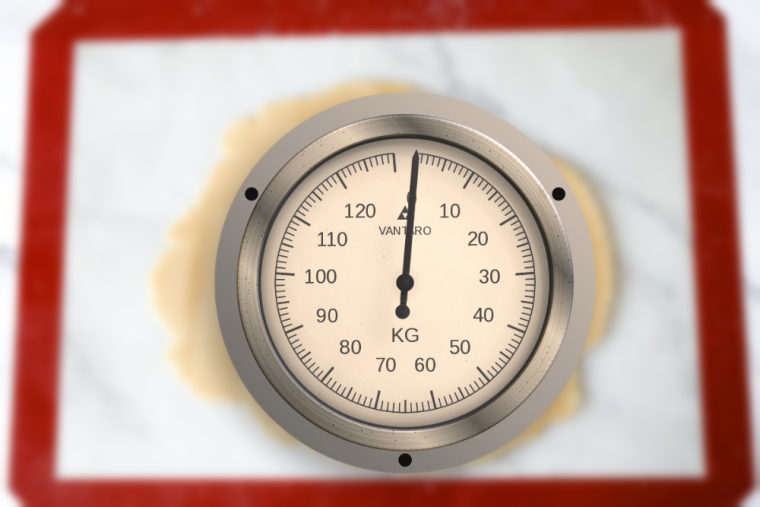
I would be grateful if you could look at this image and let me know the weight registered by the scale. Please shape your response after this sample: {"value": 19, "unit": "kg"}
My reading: {"value": 0, "unit": "kg"}
